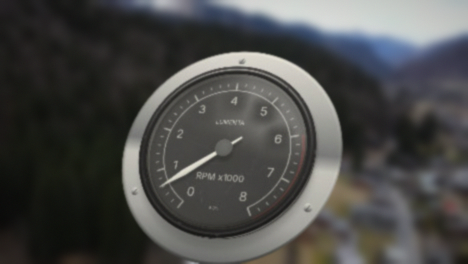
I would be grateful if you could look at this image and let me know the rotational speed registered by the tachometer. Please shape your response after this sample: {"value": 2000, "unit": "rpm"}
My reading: {"value": 600, "unit": "rpm"}
